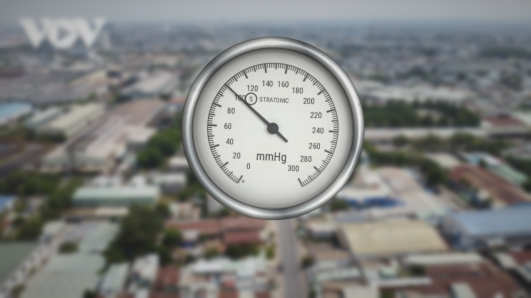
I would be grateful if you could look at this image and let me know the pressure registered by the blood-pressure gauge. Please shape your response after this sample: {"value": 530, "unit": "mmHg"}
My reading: {"value": 100, "unit": "mmHg"}
